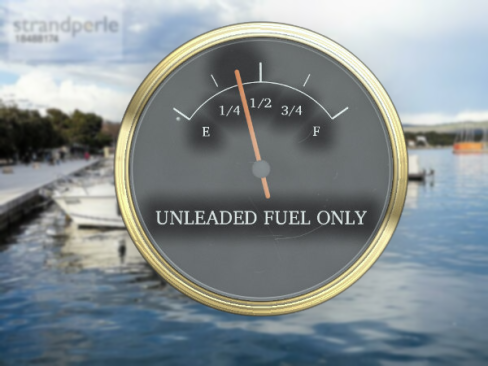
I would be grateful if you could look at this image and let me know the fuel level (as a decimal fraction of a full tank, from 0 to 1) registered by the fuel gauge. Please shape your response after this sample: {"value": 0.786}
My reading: {"value": 0.375}
